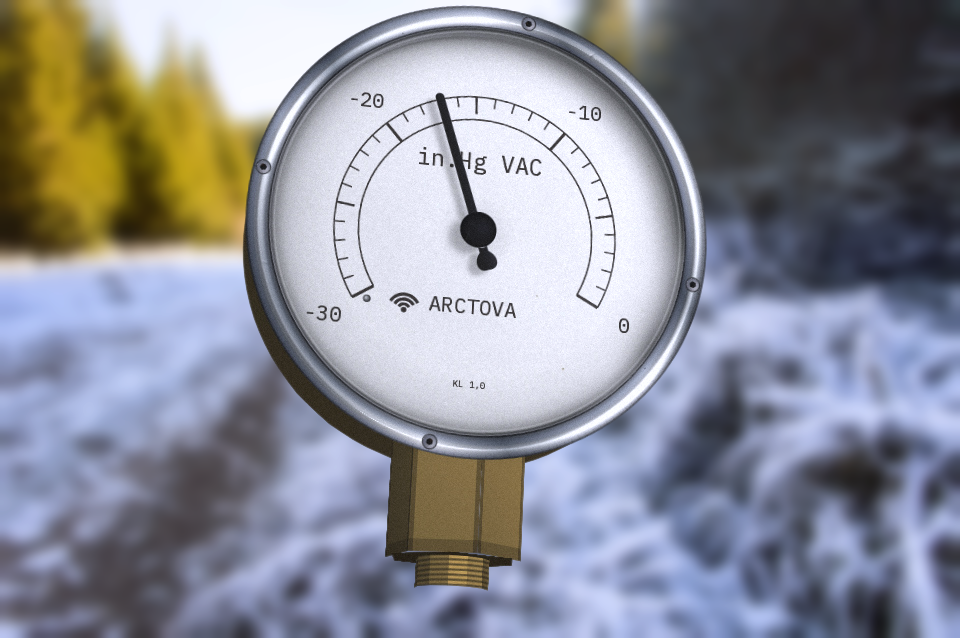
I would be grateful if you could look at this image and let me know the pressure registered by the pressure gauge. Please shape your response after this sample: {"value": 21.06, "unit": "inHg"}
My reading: {"value": -17, "unit": "inHg"}
